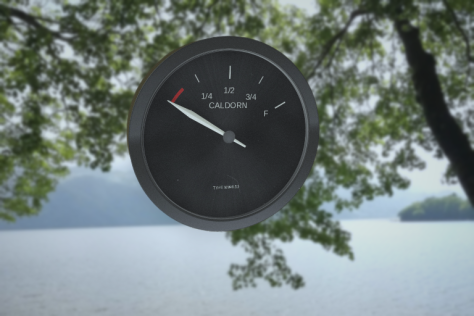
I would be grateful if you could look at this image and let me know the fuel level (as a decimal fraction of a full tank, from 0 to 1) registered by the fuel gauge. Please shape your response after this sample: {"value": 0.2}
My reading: {"value": 0}
